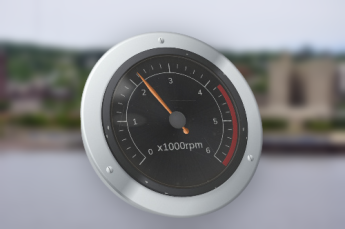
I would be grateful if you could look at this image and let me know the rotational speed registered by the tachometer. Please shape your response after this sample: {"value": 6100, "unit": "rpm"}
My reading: {"value": 2200, "unit": "rpm"}
